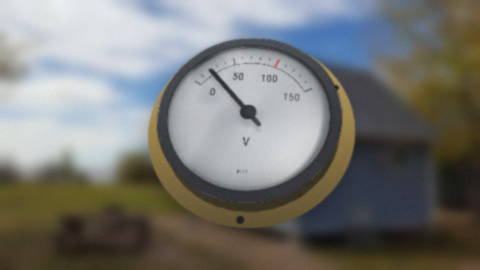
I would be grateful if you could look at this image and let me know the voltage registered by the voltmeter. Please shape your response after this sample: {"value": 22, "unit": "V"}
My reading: {"value": 20, "unit": "V"}
